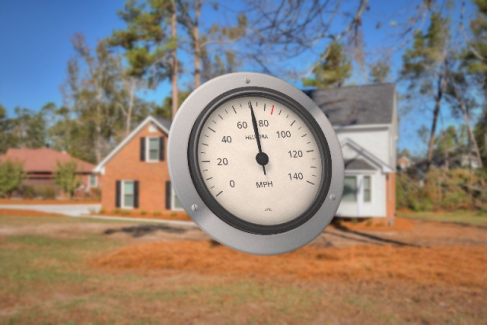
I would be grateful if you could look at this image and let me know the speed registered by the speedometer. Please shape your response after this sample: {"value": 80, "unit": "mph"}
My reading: {"value": 70, "unit": "mph"}
